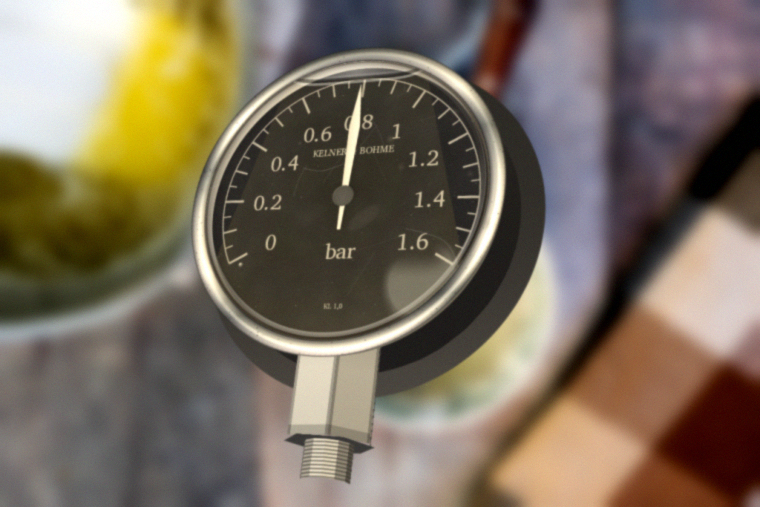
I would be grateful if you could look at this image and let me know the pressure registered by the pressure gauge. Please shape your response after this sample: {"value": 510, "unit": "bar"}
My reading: {"value": 0.8, "unit": "bar"}
